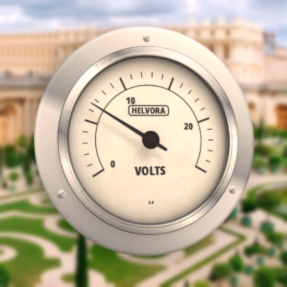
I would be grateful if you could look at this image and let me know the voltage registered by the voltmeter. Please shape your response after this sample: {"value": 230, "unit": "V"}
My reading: {"value": 6.5, "unit": "V"}
